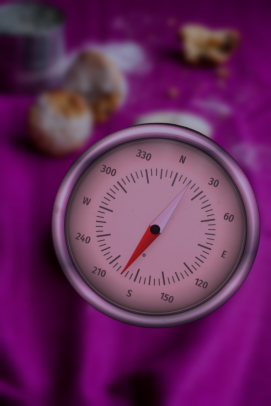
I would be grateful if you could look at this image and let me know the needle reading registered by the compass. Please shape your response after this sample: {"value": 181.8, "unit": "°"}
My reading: {"value": 195, "unit": "°"}
